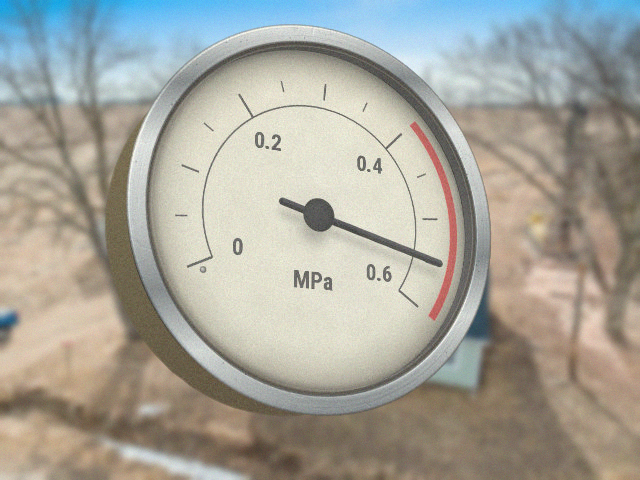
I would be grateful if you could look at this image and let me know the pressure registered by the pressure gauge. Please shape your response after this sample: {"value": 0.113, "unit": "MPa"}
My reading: {"value": 0.55, "unit": "MPa"}
